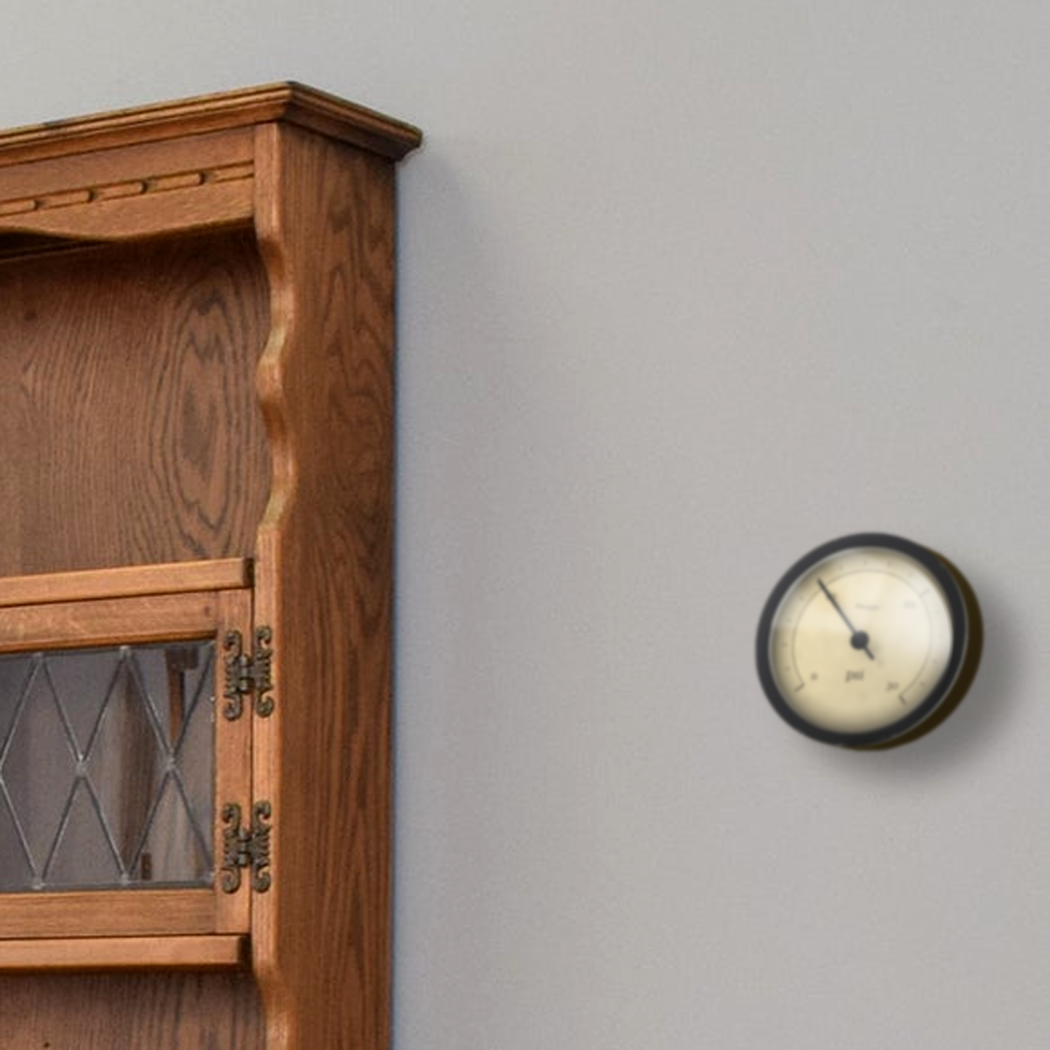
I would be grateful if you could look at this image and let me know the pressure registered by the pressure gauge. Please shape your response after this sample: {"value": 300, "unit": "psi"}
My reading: {"value": 10, "unit": "psi"}
